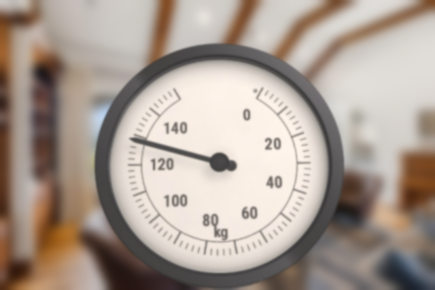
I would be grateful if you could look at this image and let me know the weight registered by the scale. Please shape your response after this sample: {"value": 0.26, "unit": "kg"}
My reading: {"value": 128, "unit": "kg"}
